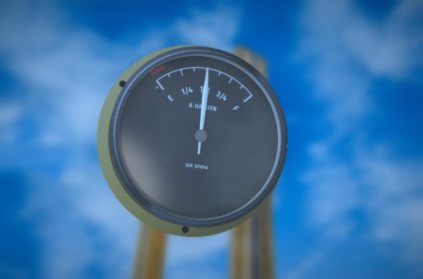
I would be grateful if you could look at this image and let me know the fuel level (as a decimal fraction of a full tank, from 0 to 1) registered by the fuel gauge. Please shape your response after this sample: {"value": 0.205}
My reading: {"value": 0.5}
